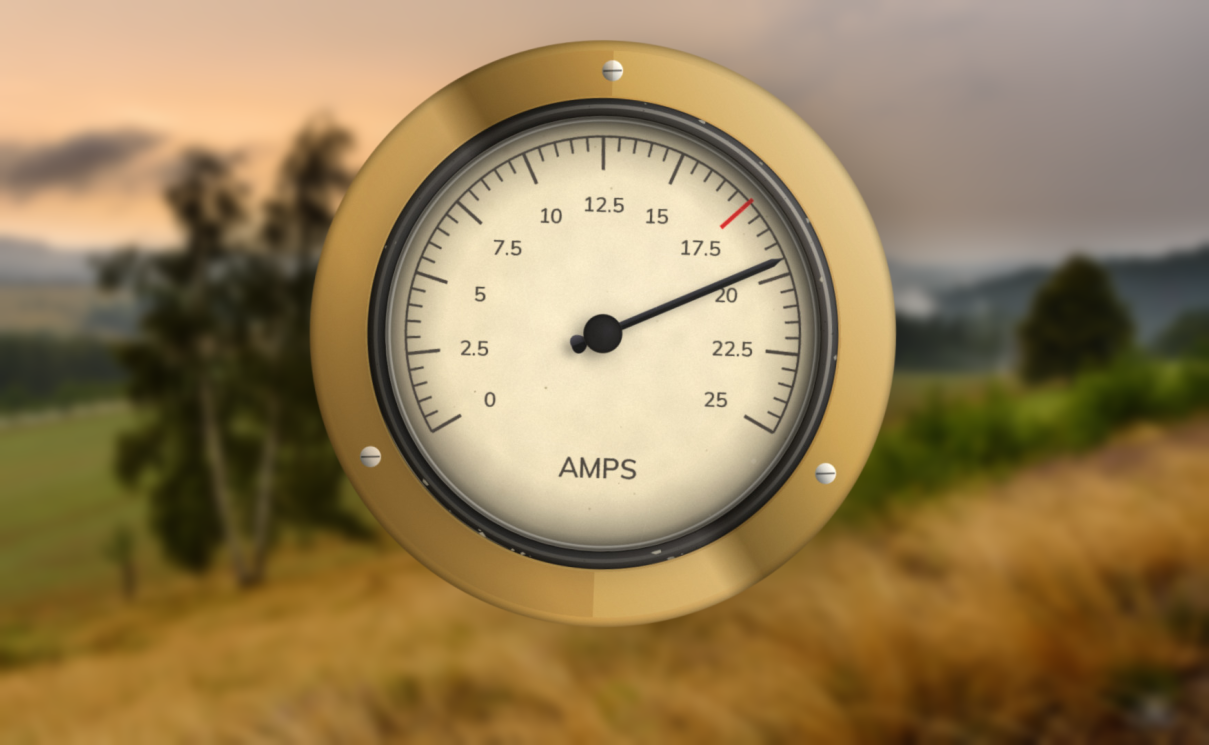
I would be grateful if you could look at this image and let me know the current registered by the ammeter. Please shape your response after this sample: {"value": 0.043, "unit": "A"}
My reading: {"value": 19.5, "unit": "A"}
